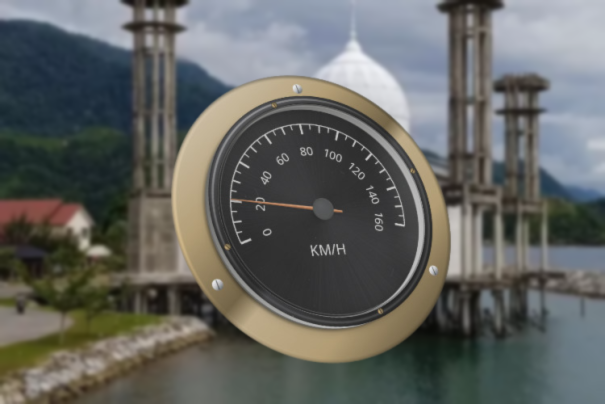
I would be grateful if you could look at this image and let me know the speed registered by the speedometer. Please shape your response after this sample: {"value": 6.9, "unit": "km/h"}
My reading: {"value": 20, "unit": "km/h"}
